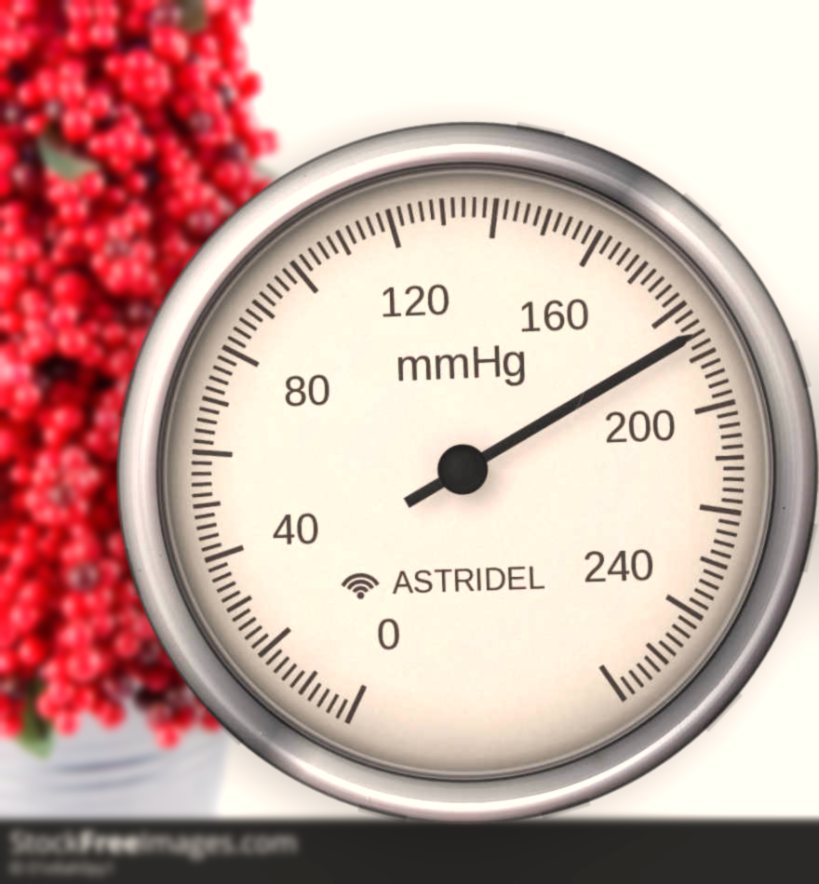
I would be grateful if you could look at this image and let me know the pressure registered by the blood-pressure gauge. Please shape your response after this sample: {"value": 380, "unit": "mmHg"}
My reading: {"value": 186, "unit": "mmHg"}
